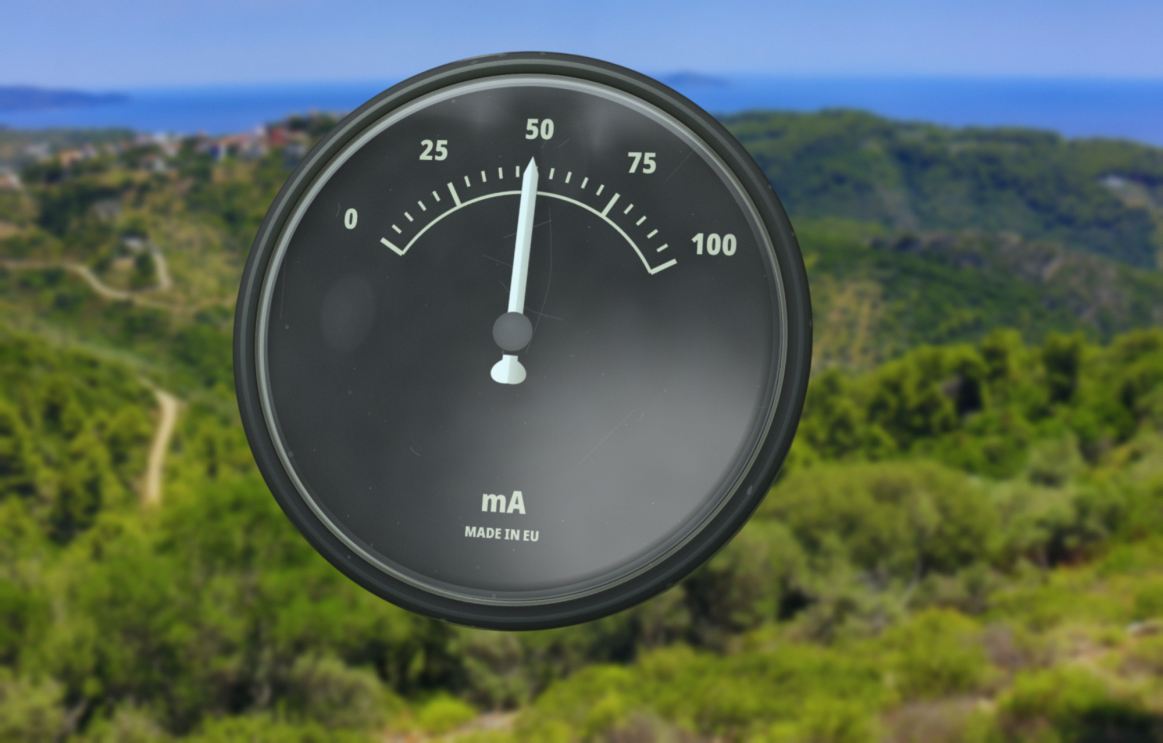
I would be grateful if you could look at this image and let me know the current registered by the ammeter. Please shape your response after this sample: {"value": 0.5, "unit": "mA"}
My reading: {"value": 50, "unit": "mA"}
